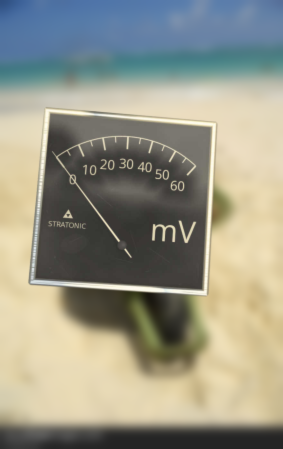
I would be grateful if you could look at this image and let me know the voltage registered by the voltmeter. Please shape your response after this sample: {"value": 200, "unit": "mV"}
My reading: {"value": 0, "unit": "mV"}
